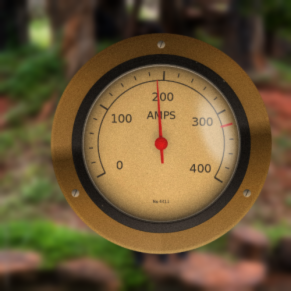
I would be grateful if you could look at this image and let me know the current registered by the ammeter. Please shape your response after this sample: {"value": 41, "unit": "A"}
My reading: {"value": 190, "unit": "A"}
